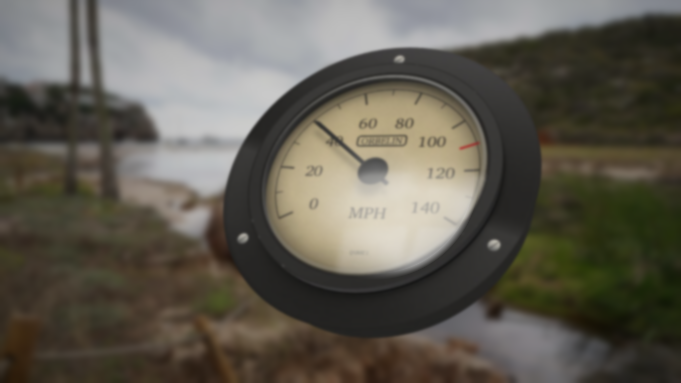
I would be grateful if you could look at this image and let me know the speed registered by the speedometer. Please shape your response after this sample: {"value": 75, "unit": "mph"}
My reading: {"value": 40, "unit": "mph"}
